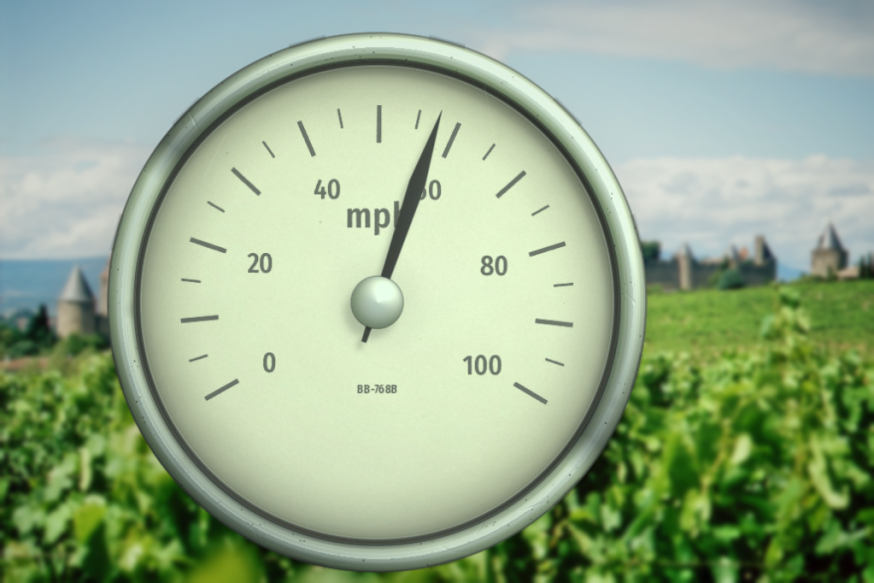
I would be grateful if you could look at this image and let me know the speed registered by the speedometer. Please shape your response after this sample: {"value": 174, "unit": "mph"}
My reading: {"value": 57.5, "unit": "mph"}
